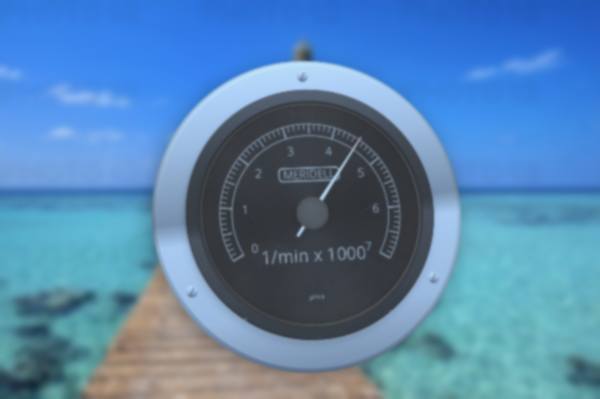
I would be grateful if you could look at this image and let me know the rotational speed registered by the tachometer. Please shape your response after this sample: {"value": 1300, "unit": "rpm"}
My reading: {"value": 4500, "unit": "rpm"}
